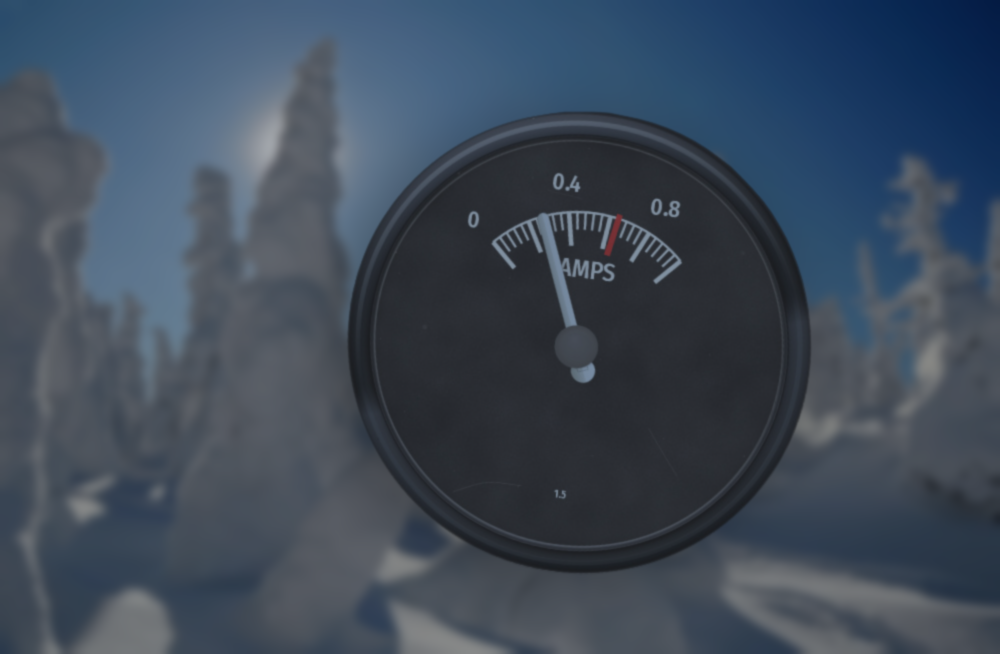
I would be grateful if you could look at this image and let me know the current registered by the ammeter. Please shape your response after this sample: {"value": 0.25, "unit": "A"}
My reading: {"value": 0.28, "unit": "A"}
